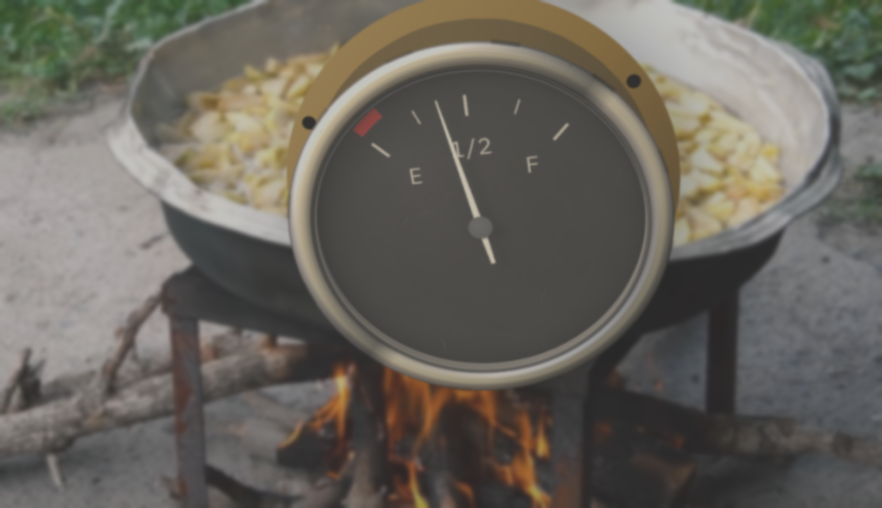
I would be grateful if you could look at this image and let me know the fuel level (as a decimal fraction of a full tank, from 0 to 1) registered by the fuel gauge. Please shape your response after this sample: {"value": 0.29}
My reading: {"value": 0.375}
